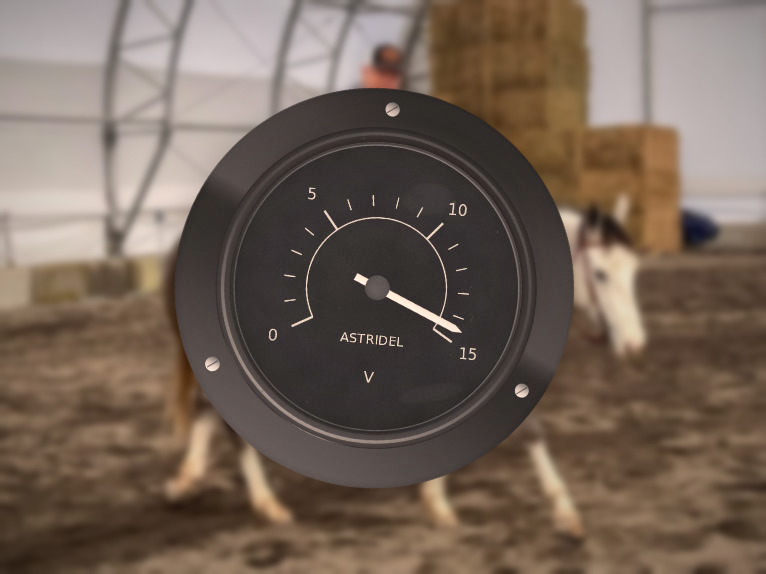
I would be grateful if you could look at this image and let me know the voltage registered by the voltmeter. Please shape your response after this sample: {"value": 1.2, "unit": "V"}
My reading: {"value": 14.5, "unit": "V"}
